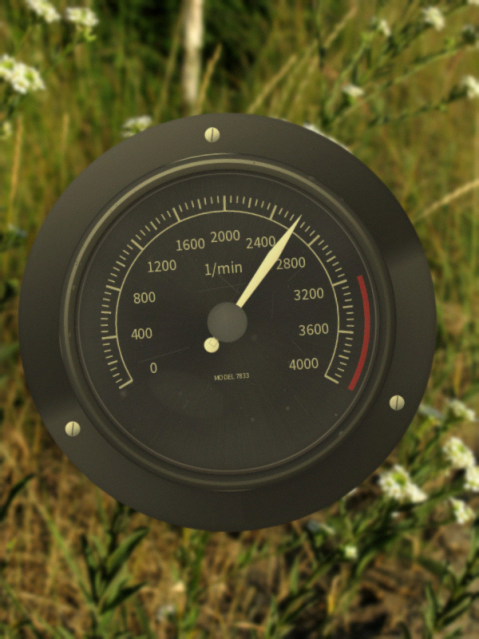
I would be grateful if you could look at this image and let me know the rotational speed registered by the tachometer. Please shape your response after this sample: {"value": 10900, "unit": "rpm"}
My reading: {"value": 2600, "unit": "rpm"}
